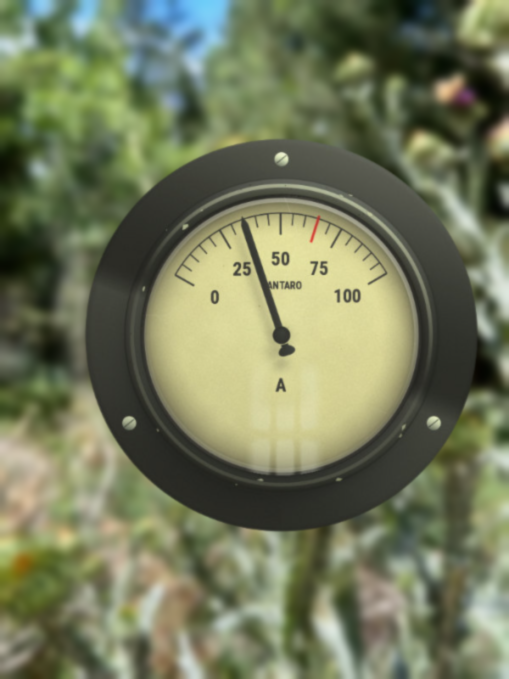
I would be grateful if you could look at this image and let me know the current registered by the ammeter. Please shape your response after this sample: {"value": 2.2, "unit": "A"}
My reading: {"value": 35, "unit": "A"}
